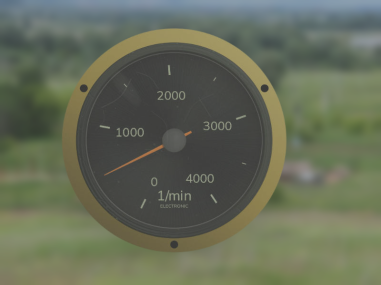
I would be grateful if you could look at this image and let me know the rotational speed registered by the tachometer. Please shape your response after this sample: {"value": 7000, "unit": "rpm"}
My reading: {"value": 500, "unit": "rpm"}
